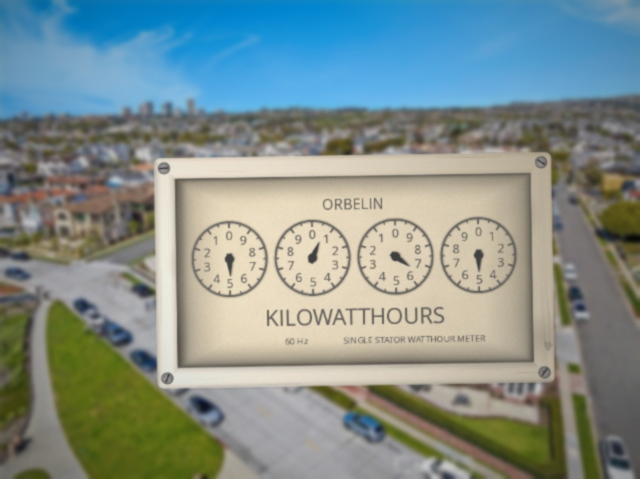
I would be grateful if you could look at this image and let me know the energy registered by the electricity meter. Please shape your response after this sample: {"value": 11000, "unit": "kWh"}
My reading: {"value": 5065, "unit": "kWh"}
